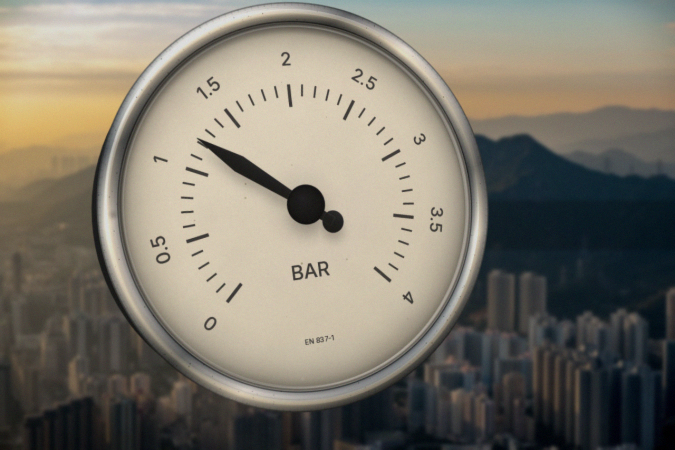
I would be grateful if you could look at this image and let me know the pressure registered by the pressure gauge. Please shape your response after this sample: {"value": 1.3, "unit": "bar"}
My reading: {"value": 1.2, "unit": "bar"}
